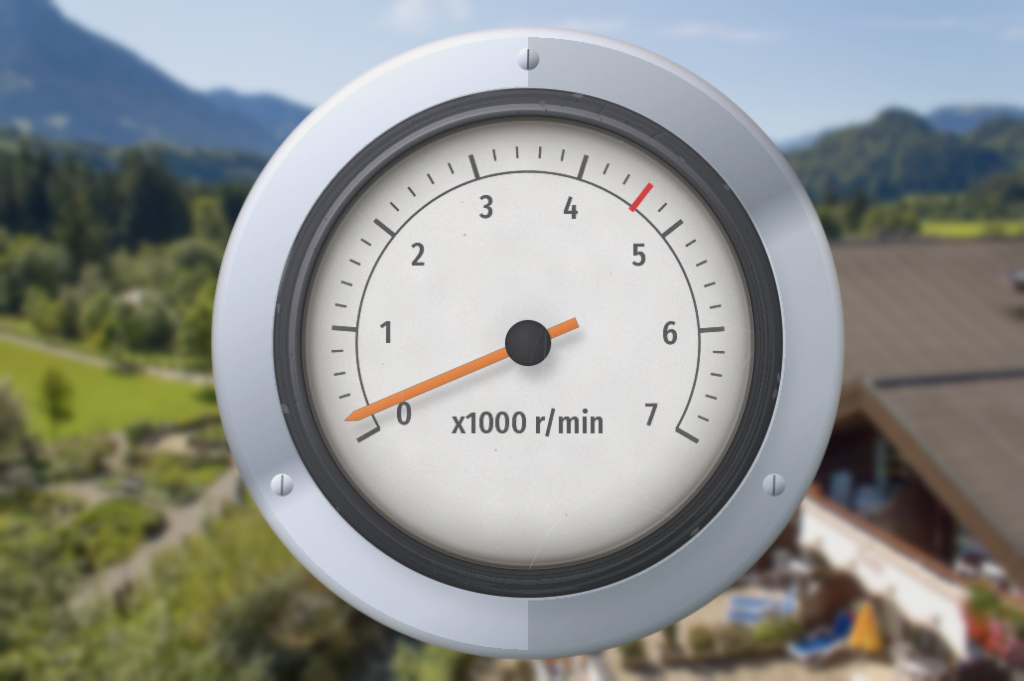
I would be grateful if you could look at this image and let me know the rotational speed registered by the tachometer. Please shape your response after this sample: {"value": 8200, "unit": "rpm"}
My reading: {"value": 200, "unit": "rpm"}
